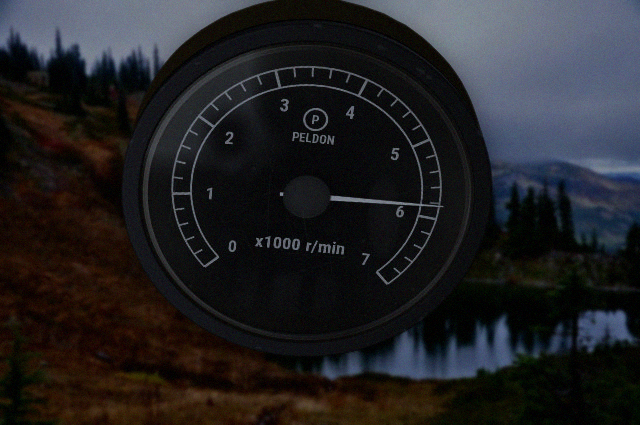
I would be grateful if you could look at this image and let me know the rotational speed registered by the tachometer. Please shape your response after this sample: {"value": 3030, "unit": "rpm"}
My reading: {"value": 5800, "unit": "rpm"}
